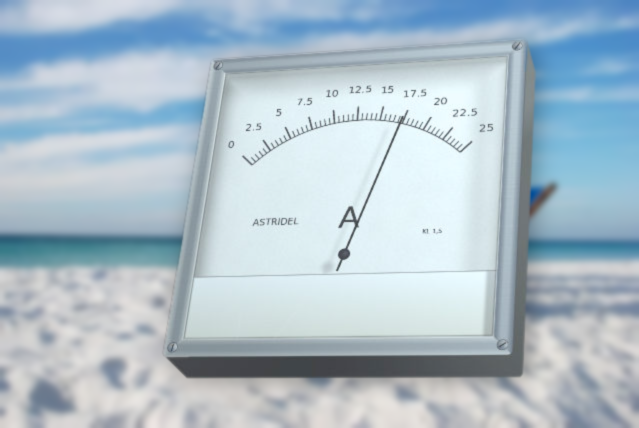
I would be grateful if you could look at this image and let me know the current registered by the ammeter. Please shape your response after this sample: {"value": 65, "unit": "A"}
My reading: {"value": 17.5, "unit": "A"}
